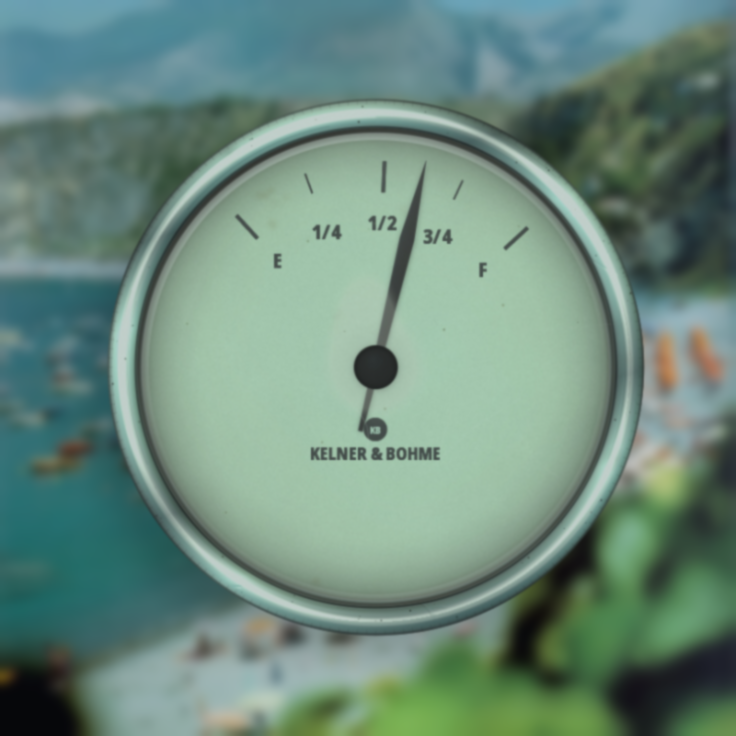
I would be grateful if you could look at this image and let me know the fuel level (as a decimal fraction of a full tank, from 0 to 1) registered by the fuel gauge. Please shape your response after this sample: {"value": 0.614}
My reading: {"value": 0.625}
